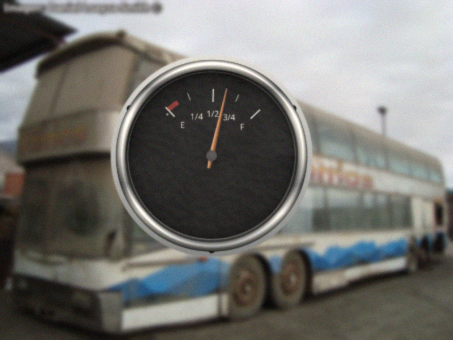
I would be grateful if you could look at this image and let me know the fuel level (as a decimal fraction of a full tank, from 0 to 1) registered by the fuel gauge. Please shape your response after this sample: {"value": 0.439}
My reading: {"value": 0.625}
